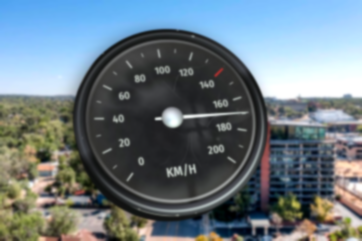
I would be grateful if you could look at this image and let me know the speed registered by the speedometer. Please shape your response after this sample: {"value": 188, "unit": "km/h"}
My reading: {"value": 170, "unit": "km/h"}
